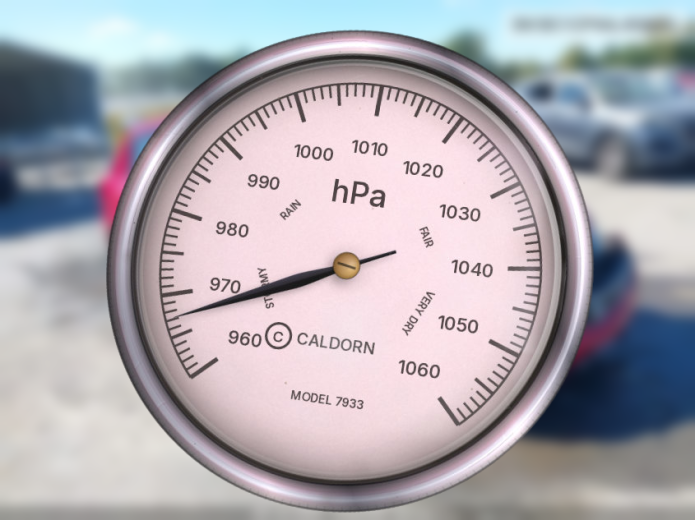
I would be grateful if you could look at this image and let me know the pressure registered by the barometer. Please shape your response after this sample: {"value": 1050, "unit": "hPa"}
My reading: {"value": 967, "unit": "hPa"}
